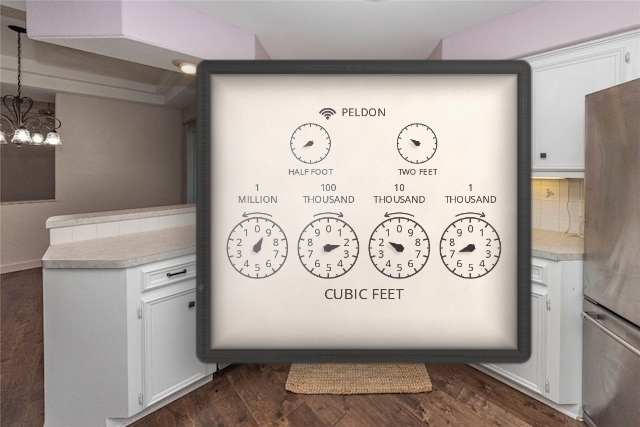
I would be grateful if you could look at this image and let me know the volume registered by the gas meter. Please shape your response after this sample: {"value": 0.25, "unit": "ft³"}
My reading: {"value": 921700, "unit": "ft³"}
